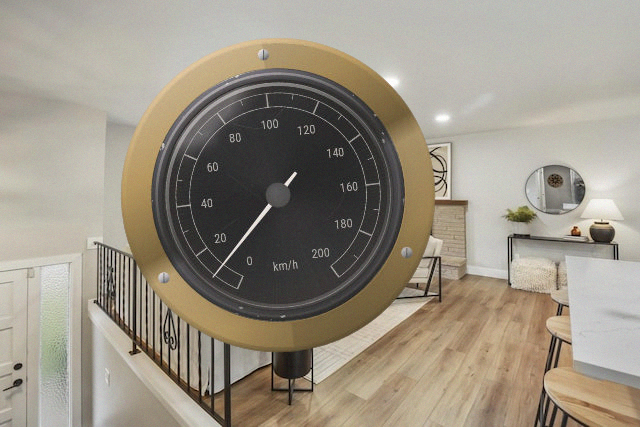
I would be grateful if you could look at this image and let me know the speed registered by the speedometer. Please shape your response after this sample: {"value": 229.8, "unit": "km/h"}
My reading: {"value": 10, "unit": "km/h"}
